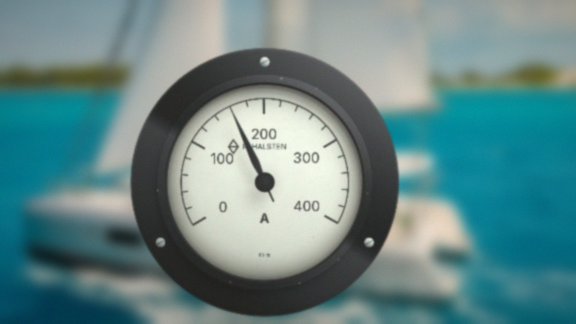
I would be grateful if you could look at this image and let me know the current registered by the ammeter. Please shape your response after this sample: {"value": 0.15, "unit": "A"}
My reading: {"value": 160, "unit": "A"}
